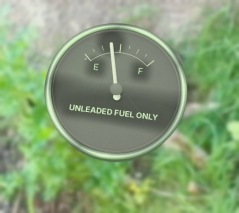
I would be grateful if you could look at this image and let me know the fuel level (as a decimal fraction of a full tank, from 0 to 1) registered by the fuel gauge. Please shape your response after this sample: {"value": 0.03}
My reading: {"value": 0.375}
